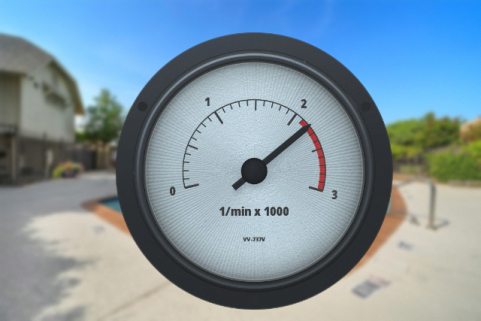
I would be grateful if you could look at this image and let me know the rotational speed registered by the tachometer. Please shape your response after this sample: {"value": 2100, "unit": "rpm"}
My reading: {"value": 2200, "unit": "rpm"}
